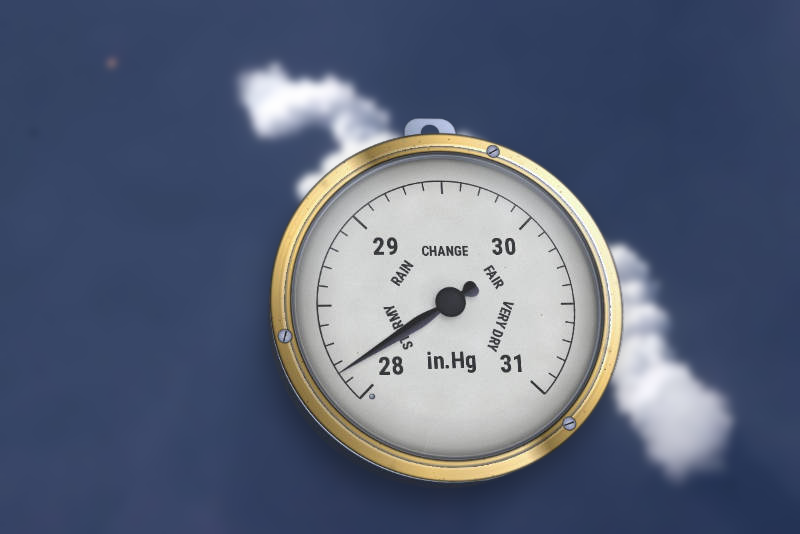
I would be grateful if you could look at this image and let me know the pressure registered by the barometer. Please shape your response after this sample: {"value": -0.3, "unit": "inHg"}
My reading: {"value": 28.15, "unit": "inHg"}
